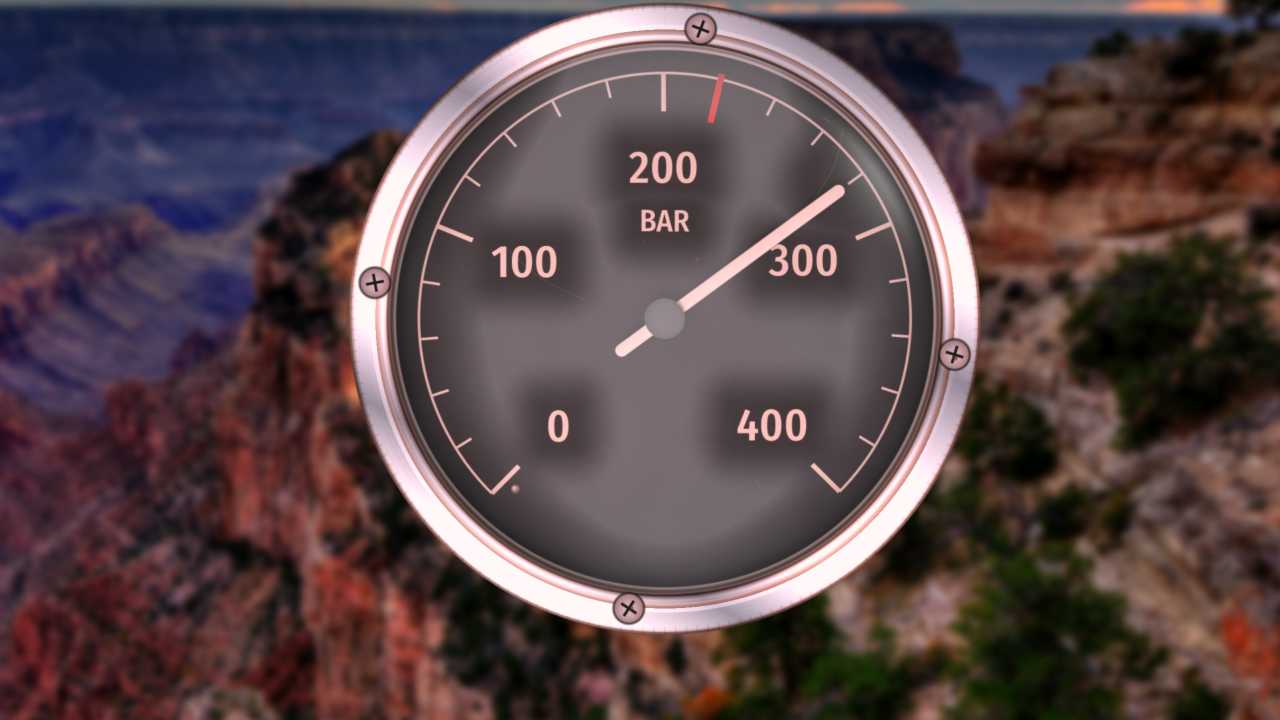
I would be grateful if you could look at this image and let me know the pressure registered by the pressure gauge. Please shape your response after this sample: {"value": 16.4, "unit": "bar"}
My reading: {"value": 280, "unit": "bar"}
